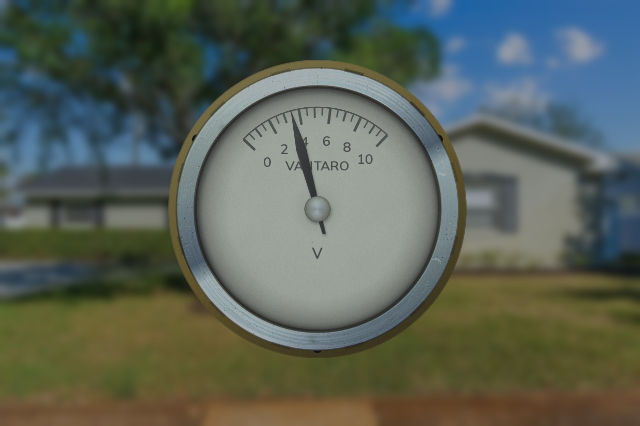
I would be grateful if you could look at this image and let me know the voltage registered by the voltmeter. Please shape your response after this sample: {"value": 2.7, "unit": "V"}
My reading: {"value": 3.5, "unit": "V"}
